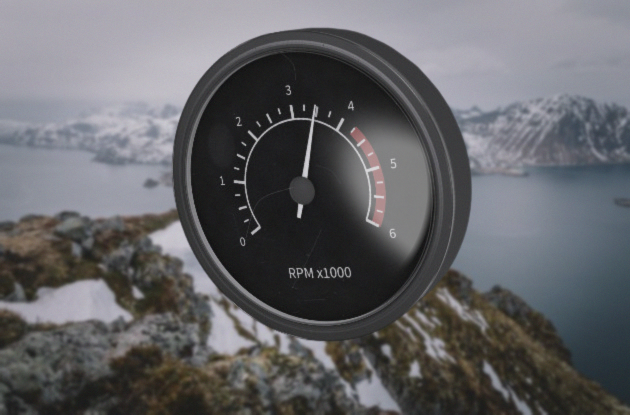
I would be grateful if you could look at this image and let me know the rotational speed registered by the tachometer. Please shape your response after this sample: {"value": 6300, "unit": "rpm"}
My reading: {"value": 3500, "unit": "rpm"}
